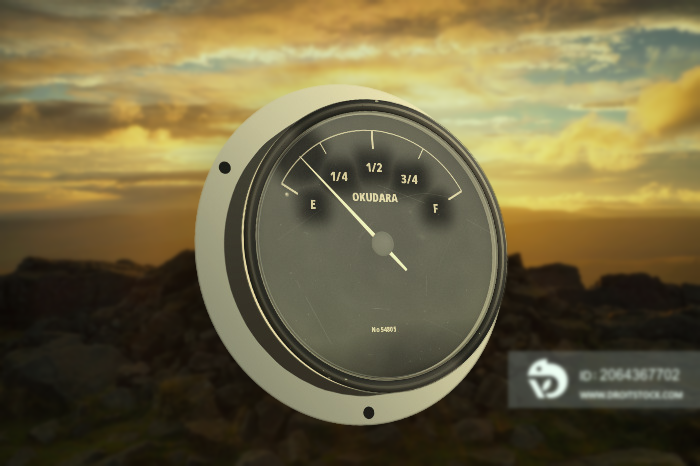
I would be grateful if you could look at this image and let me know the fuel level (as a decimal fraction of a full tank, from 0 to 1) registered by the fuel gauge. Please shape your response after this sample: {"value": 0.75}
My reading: {"value": 0.125}
